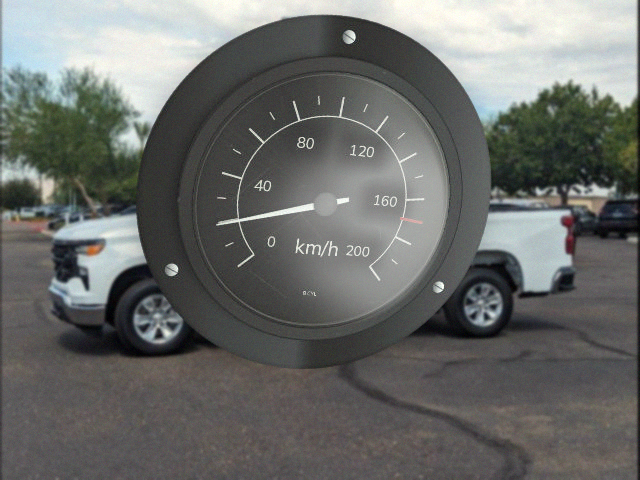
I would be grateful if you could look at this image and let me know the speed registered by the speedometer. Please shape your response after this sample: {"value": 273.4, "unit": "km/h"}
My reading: {"value": 20, "unit": "km/h"}
